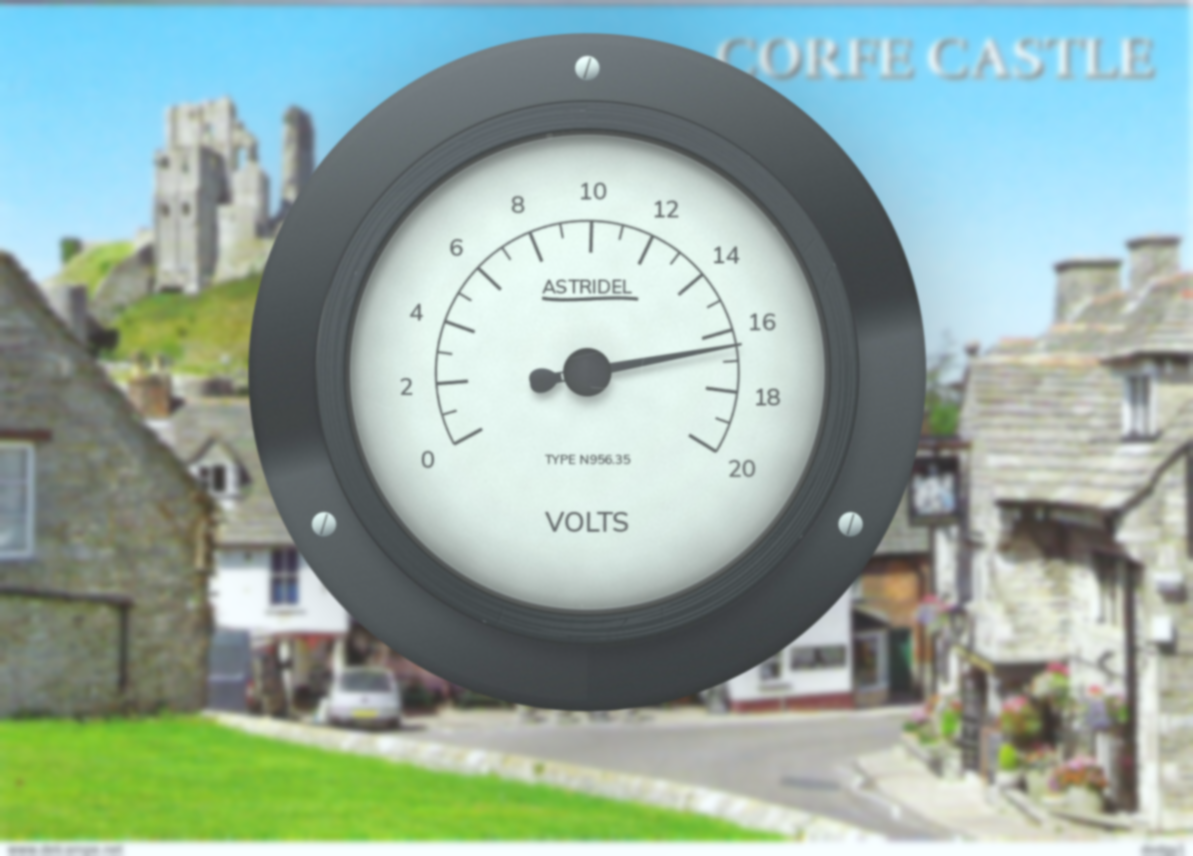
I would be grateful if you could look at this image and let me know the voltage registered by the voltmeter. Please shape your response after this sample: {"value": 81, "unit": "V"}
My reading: {"value": 16.5, "unit": "V"}
